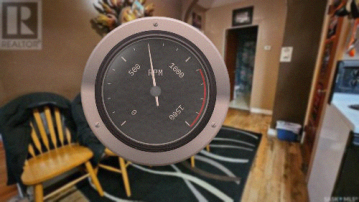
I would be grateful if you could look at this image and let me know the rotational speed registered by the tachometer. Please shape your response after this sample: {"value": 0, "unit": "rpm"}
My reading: {"value": 700, "unit": "rpm"}
